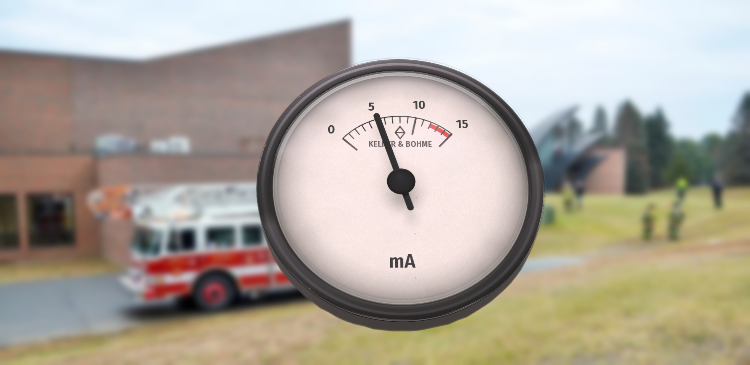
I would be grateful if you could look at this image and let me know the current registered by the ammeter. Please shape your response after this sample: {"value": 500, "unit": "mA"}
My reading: {"value": 5, "unit": "mA"}
